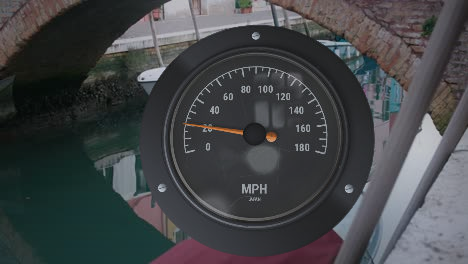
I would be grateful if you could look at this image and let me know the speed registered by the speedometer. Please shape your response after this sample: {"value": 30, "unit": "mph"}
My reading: {"value": 20, "unit": "mph"}
